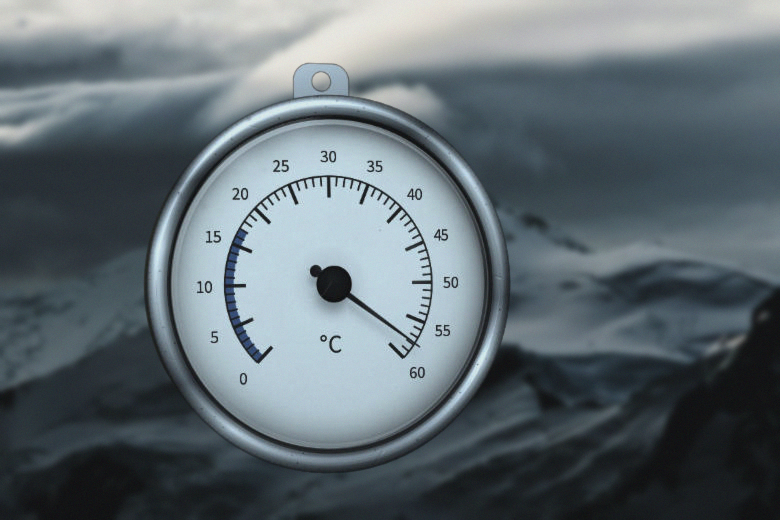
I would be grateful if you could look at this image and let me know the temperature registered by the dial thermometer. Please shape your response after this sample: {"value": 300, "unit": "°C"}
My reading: {"value": 58, "unit": "°C"}
